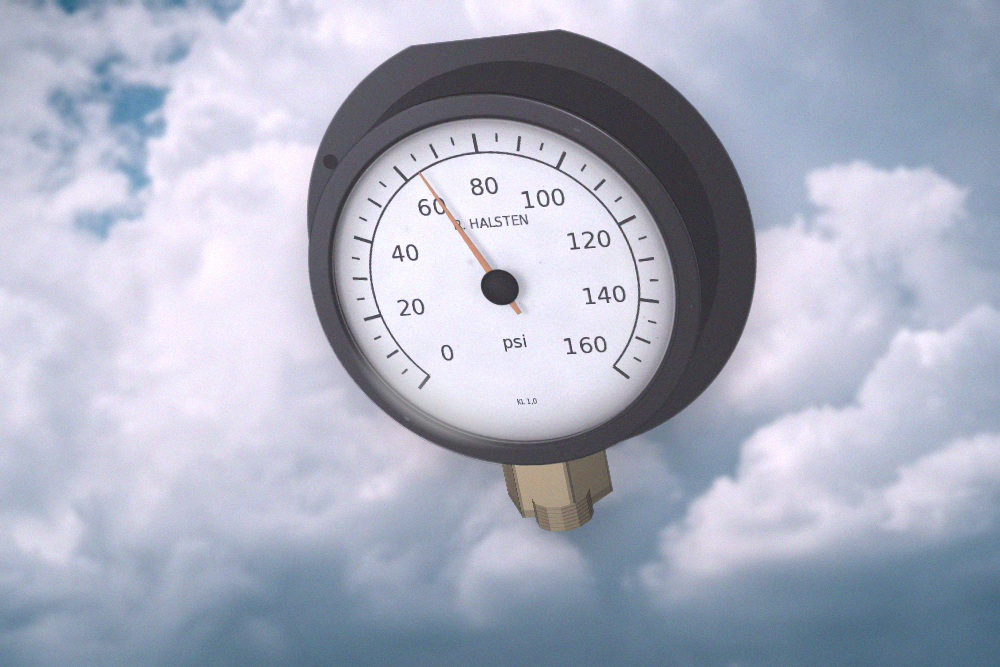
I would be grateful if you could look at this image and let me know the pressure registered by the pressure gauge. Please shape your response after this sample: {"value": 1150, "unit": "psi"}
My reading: {"value": 65, "unit": "psi"}
